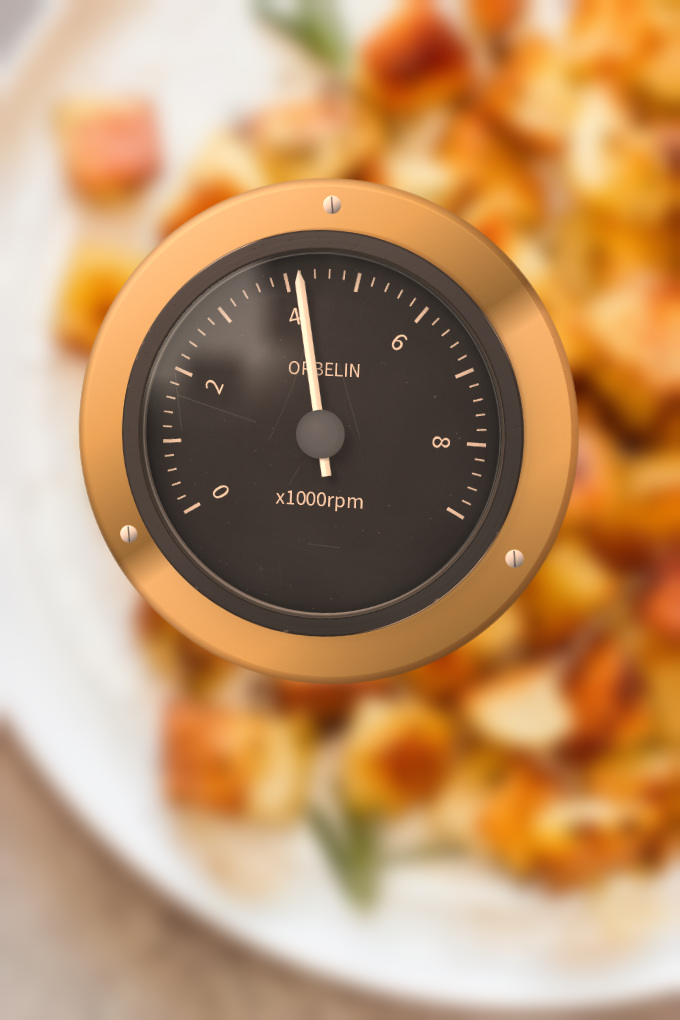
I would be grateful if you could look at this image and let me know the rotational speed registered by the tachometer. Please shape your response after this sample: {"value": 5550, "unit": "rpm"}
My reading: {"value": 4200, "unit": "rpm"}
